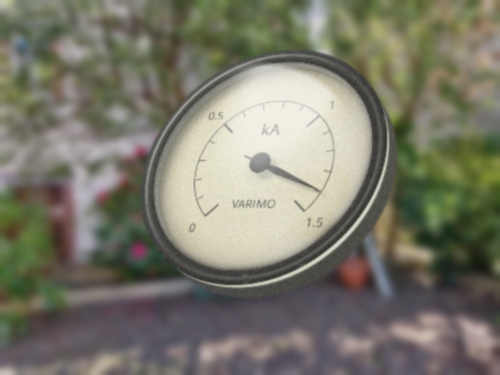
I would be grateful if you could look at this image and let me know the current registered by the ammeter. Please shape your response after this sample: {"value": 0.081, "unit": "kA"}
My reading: {"value": 1.4, "unit": "kA"}
